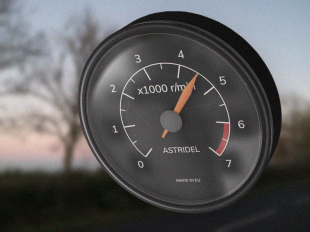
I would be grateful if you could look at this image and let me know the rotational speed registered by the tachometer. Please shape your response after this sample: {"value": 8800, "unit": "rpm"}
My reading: {"value": 4500, "unit": "rpm"}
